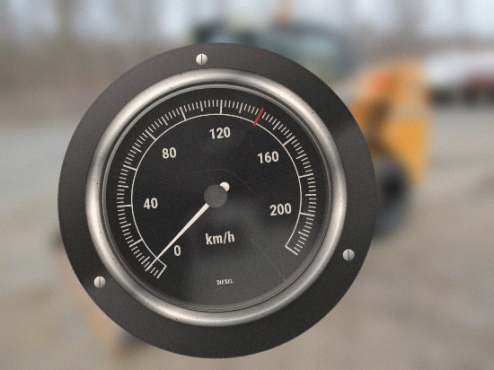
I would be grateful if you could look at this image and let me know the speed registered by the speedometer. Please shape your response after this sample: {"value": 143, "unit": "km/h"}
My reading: {"value": 6, "unit": "km/h"}
